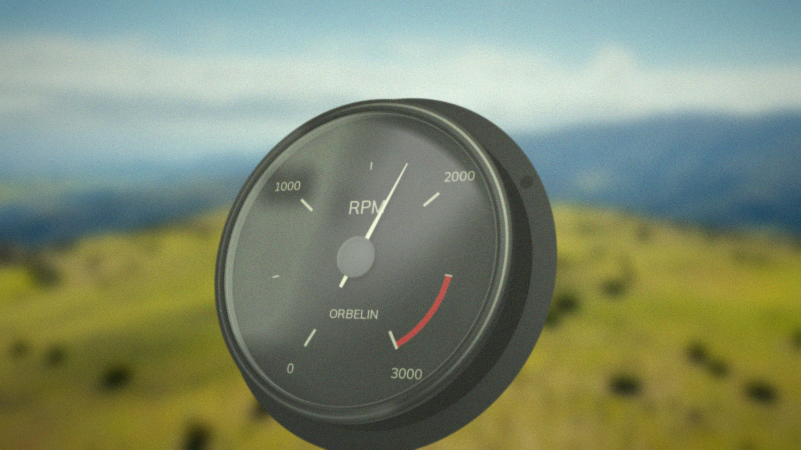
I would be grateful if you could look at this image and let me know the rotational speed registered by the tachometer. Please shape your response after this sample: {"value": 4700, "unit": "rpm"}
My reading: {"value": 1750, "unit": "rpm"}
